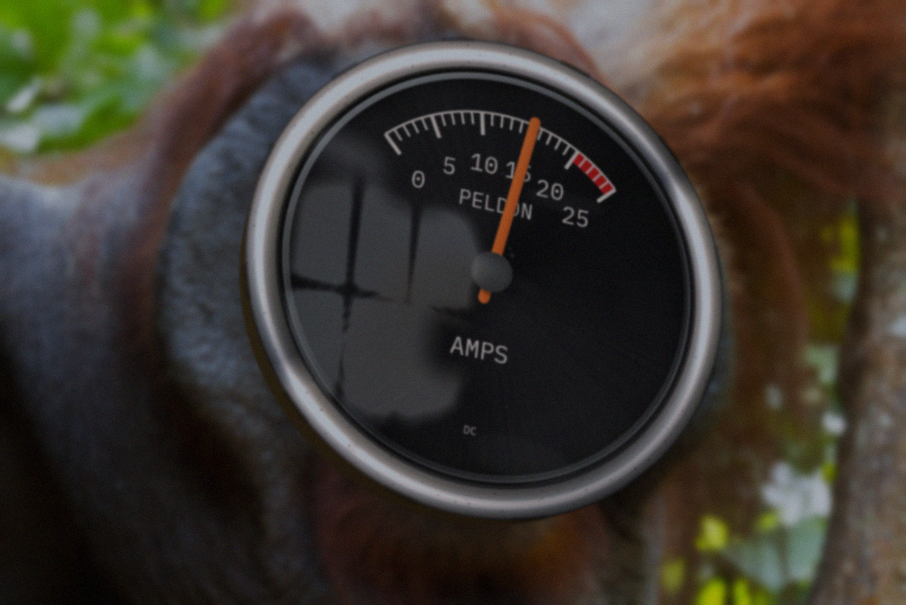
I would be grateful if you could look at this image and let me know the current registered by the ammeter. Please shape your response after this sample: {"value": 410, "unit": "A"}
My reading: {"value": 15, "unit": "A"}
